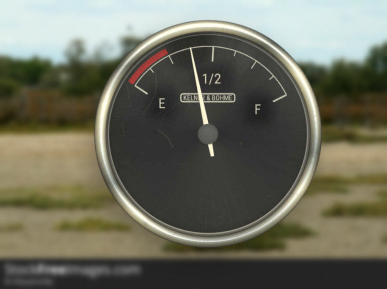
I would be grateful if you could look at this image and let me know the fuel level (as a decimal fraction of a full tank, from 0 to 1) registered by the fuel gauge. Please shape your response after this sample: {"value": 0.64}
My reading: {"value": 0.375}
